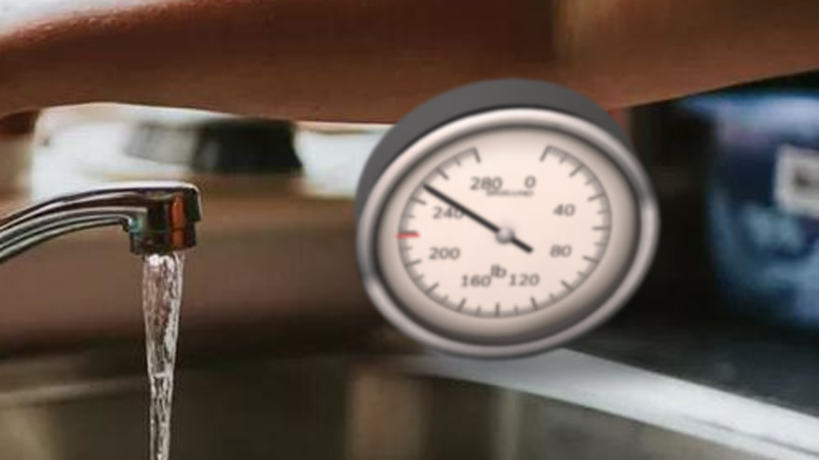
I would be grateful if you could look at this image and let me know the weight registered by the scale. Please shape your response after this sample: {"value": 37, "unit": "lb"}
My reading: {"value": 250, "unit": "lb"}
